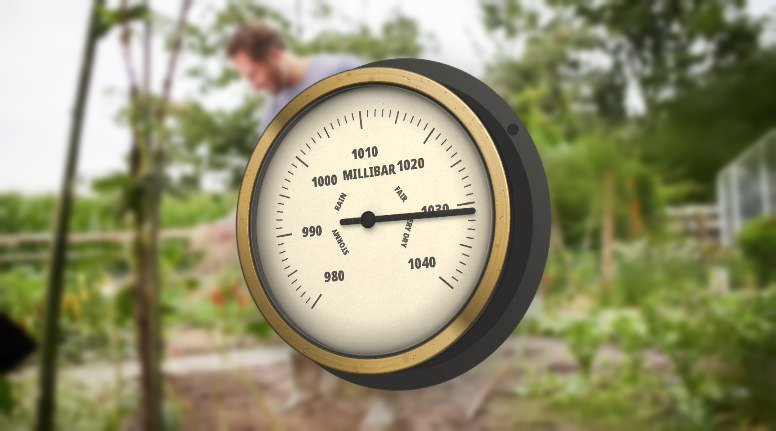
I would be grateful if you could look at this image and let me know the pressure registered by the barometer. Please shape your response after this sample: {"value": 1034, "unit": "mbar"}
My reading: {"value": 1031, "unit": "mbar"}
